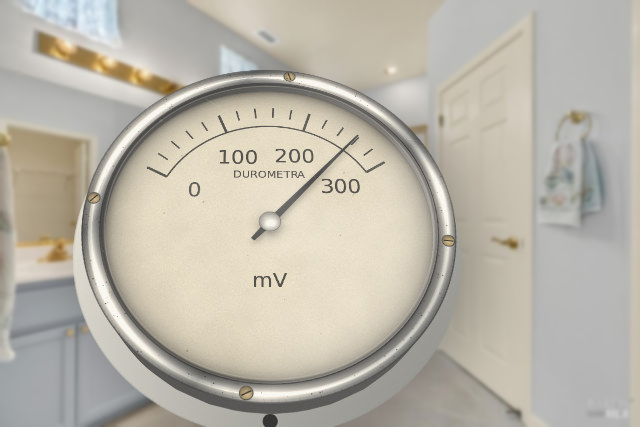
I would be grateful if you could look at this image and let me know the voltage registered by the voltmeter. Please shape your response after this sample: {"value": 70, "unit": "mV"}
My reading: {"value": 260, "unit": "mV"}
